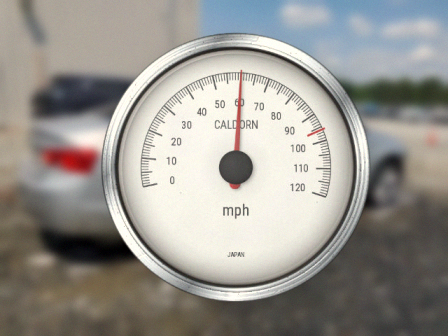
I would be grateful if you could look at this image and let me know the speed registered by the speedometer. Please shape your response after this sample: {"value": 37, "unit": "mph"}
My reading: {"value": 60, "unit": "mph"}
